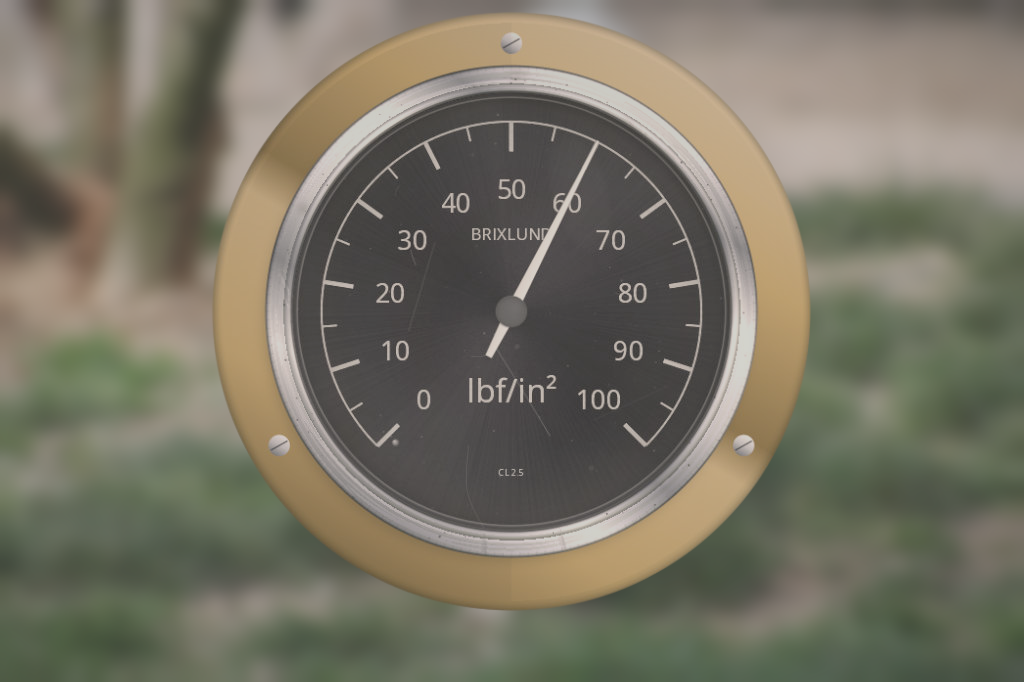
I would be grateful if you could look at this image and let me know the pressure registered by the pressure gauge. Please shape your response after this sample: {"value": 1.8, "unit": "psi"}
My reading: {"value": 60, "unit": "psi"}
